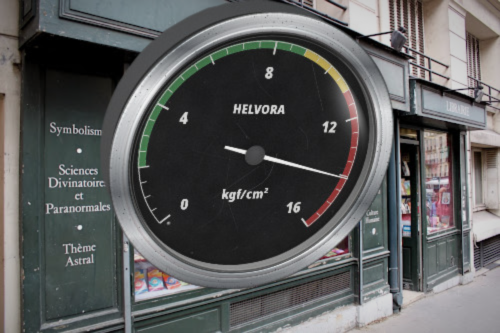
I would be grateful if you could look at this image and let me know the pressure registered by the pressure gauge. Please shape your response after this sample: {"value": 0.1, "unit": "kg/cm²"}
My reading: {"value": 14, "unit": "kg/cm²"}
